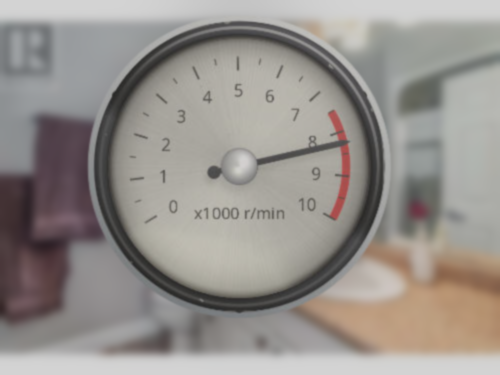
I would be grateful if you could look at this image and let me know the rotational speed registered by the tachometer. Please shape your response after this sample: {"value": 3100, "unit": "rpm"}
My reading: {"value": 8250, "unit": "rpm"}
